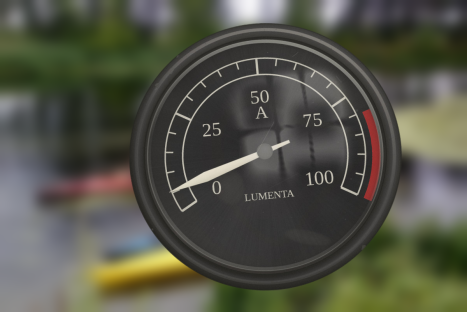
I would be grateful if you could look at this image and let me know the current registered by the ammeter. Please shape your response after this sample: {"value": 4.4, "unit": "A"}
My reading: {"value": 5, "unit": "A"}
